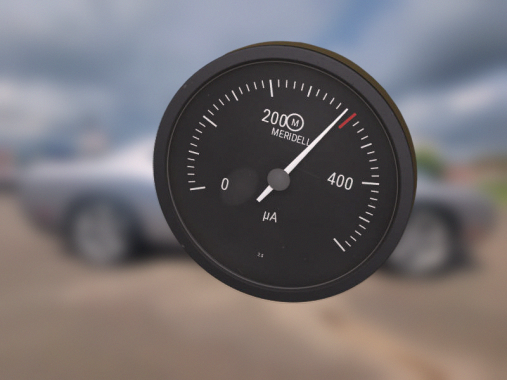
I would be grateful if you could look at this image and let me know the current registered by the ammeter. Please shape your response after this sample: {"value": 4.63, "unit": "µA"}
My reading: {"value": 300, "unit": "µA"}
